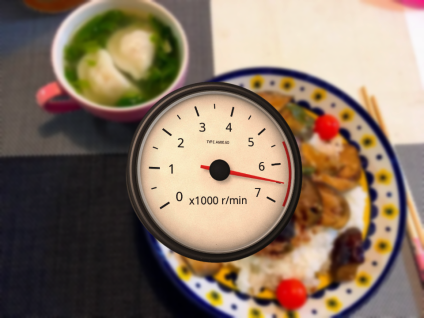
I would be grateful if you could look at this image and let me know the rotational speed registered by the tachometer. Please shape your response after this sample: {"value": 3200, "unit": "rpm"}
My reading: {"value": 6500, "unit": "rpm"}
